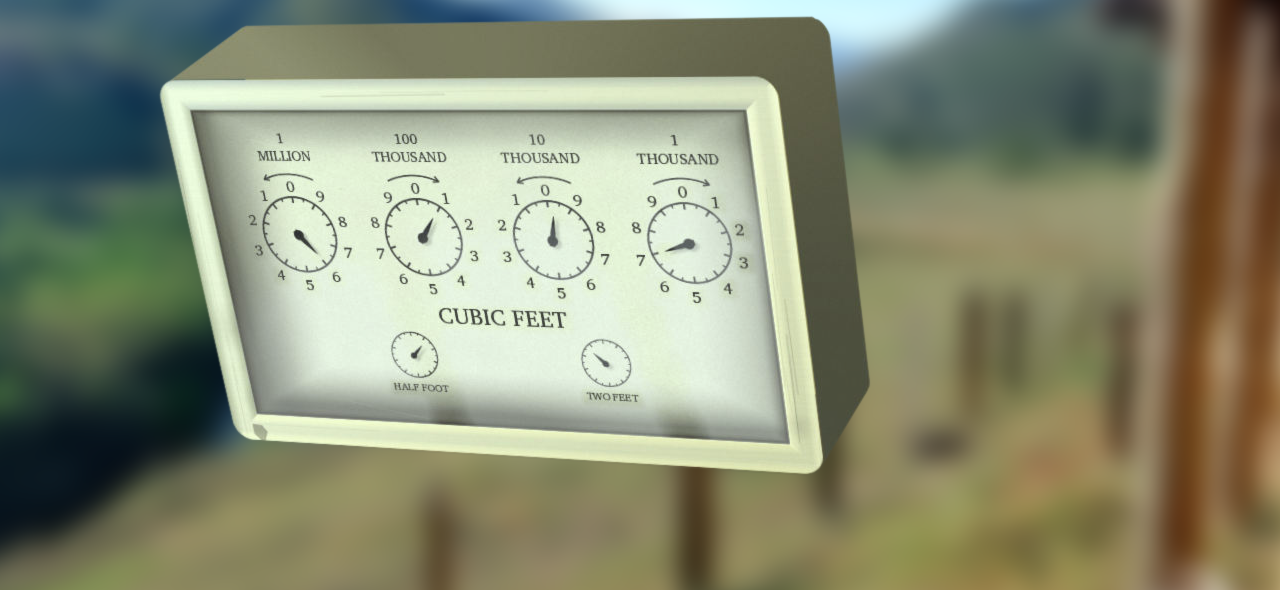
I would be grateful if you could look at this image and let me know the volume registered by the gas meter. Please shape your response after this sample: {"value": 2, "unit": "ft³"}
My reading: {"value": 609700, "unit": "ft³"}
